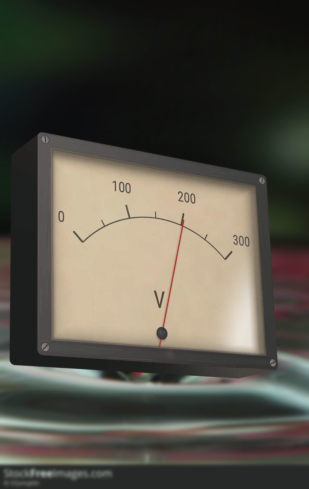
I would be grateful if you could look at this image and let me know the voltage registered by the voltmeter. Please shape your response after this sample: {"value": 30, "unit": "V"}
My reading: {"value": 200, "unit": "V"}
